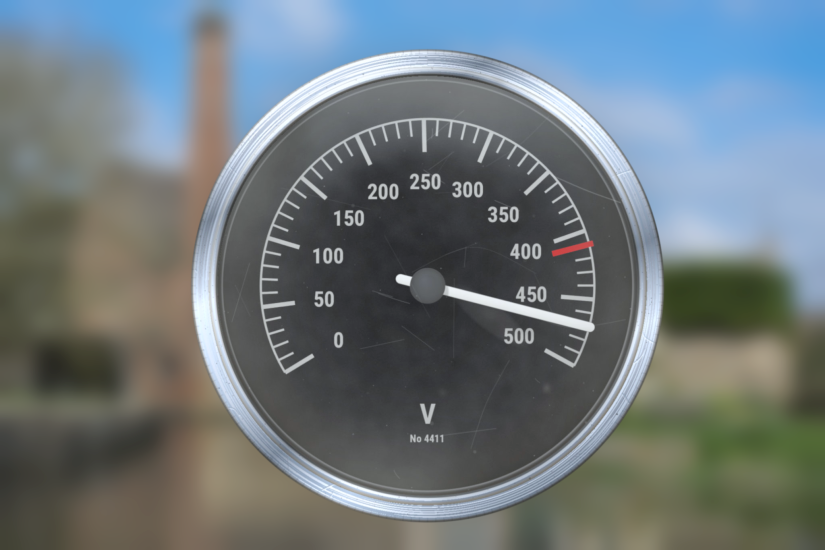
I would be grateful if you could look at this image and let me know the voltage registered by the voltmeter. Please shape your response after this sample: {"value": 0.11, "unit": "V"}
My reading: {"value": 470, "unit": "V"}
